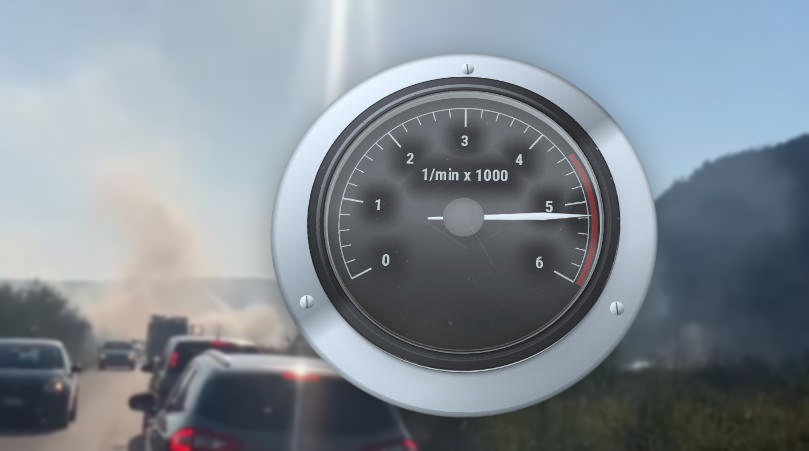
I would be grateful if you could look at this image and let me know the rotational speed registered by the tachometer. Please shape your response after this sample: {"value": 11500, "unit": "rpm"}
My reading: {"value": 5200, "unit": "rpm"}
